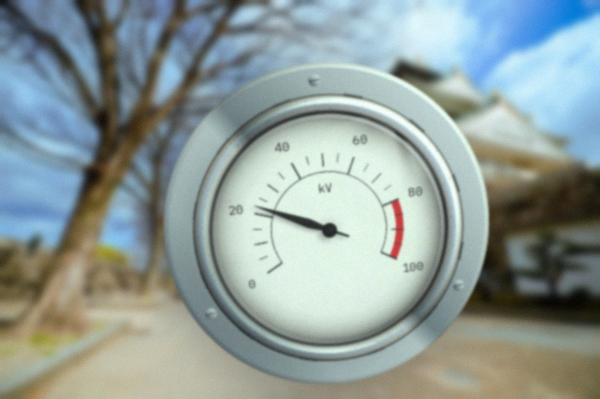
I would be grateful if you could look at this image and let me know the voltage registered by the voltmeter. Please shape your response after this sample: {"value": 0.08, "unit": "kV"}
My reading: {"value": 22.5, "unit": "kV"}
